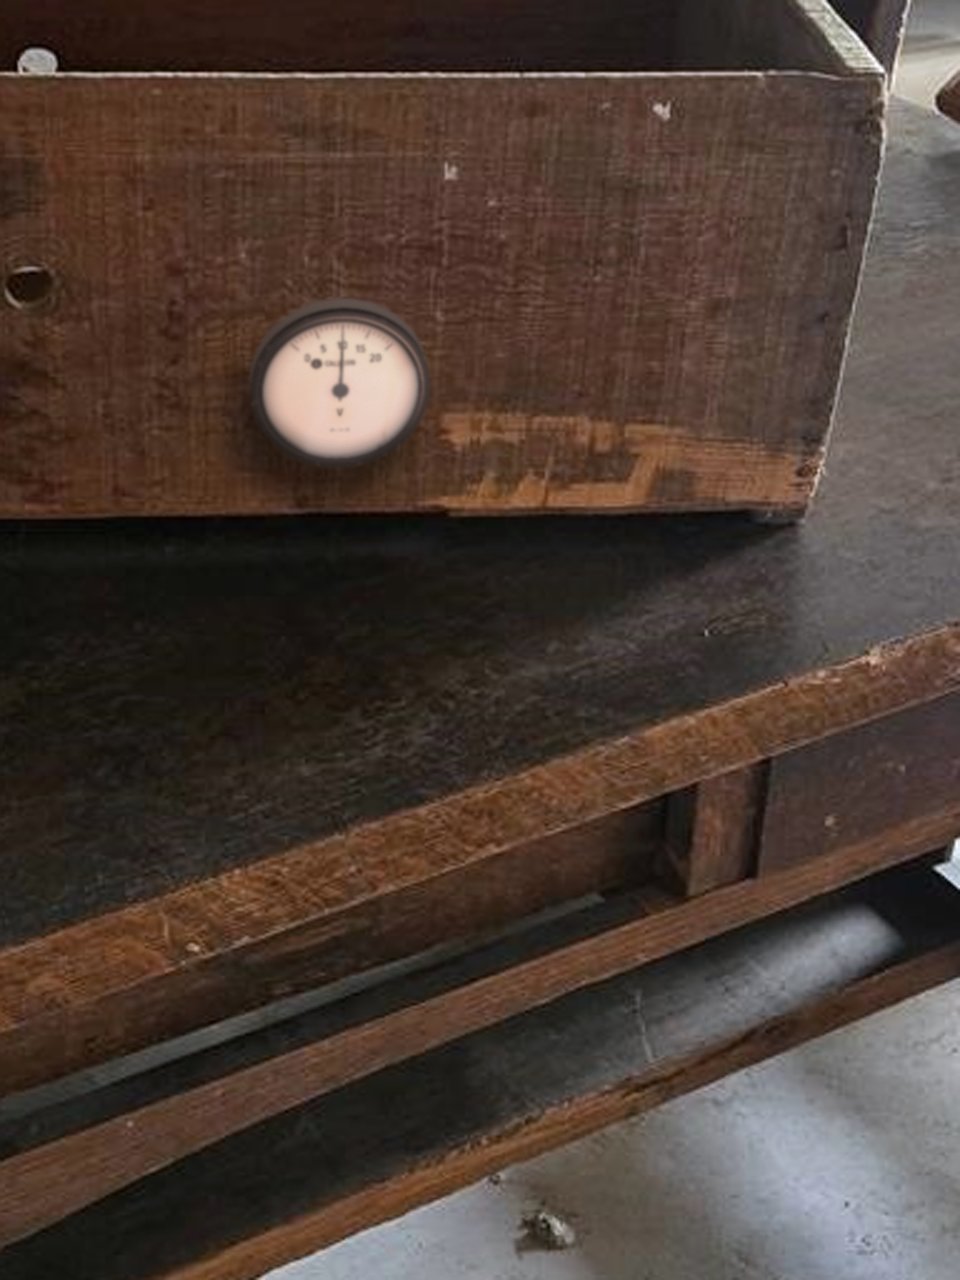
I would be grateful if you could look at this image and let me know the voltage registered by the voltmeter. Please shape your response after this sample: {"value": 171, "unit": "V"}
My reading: {"value": 10, "unit": "V"}
